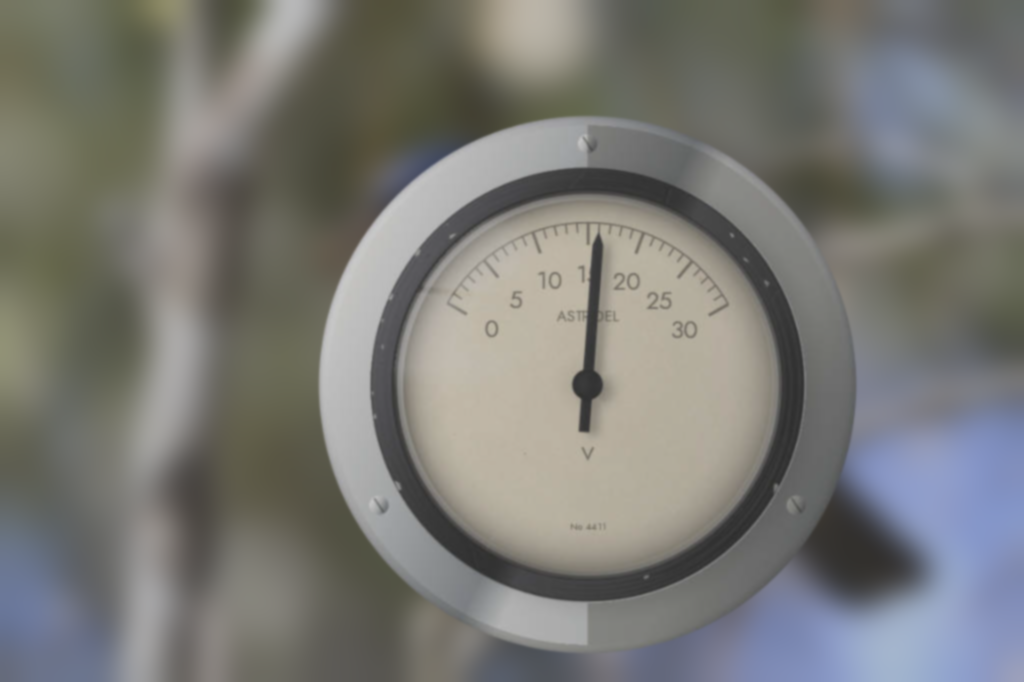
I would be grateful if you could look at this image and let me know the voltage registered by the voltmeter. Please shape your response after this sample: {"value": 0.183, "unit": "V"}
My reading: {"value": 16, "unit": "V"}
